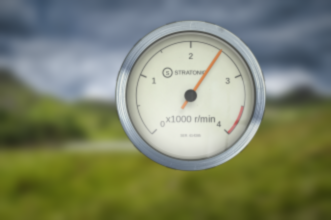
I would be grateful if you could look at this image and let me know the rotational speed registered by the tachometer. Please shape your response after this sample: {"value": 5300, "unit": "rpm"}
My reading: {"value": 2500, "unit": "rpm"}
